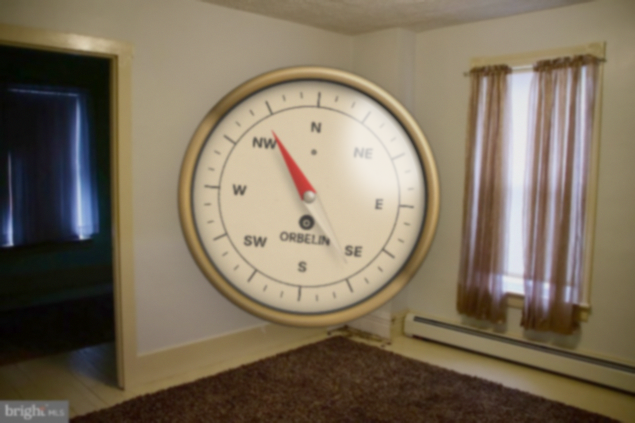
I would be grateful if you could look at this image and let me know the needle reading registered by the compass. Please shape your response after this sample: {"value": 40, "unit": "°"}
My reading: {"value": 325, "unit": "°"}
